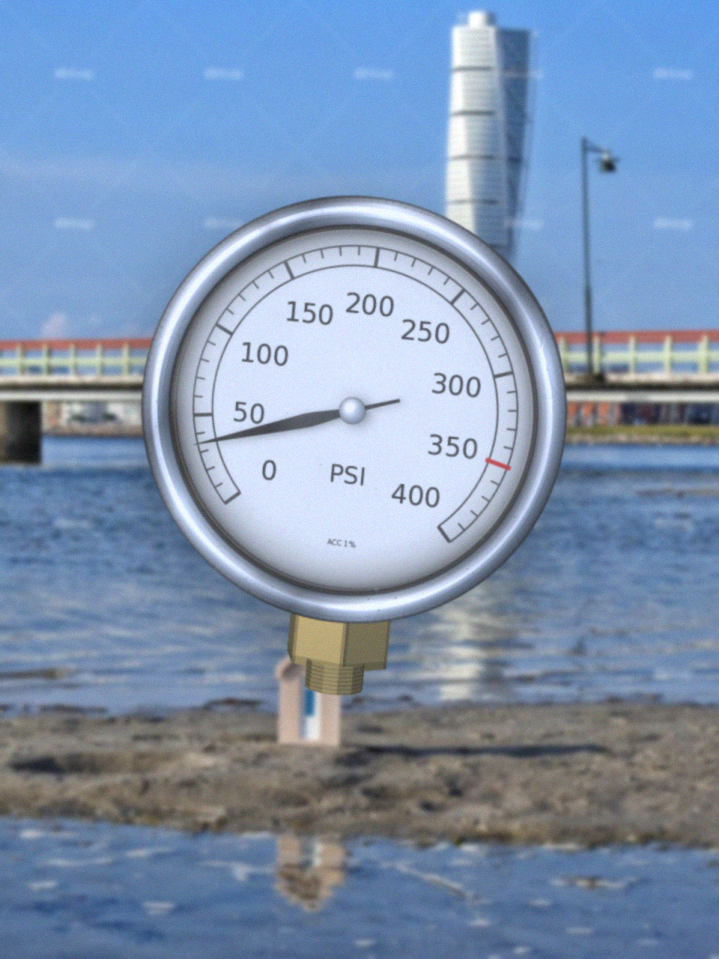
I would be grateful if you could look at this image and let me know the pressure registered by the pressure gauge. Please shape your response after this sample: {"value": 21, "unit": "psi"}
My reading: {"value": 35, "unit": "psi"}
